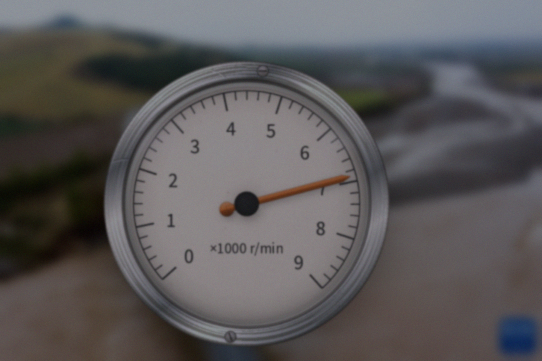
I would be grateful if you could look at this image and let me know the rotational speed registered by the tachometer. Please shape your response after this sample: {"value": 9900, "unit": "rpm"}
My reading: {"value": 6900, "unit": "rpm"}
